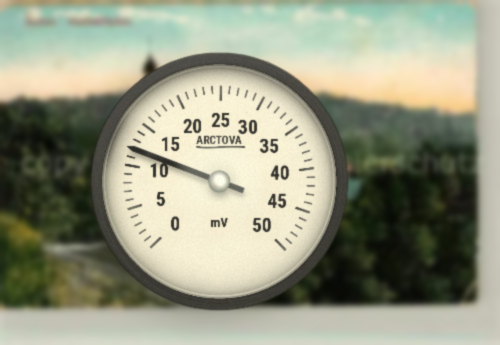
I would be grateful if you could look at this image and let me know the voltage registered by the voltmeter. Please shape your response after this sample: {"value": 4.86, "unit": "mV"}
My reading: {"value": 12, "unit": "mV"}
